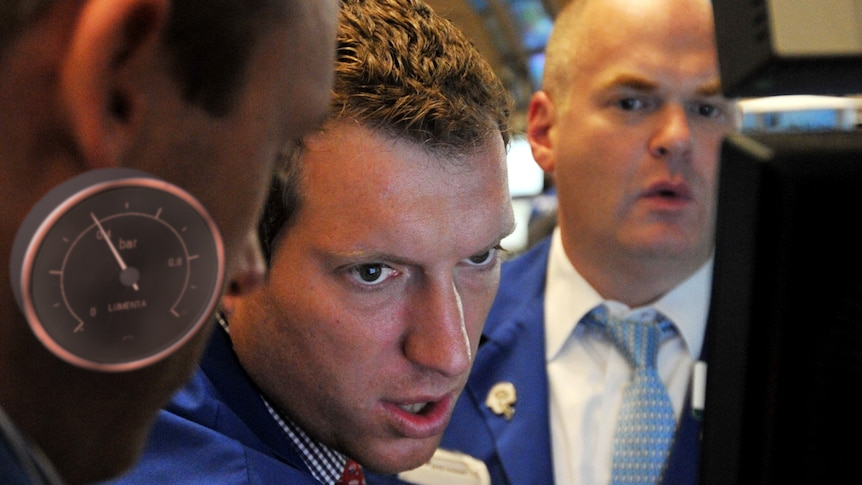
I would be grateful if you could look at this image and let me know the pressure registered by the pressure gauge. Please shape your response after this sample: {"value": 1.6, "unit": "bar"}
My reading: {"value": 0.4, "unit": "bar"}
